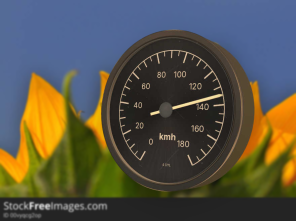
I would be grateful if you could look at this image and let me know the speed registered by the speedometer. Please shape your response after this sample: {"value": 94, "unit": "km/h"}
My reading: {"value": 135, "unit": "km/h"}
